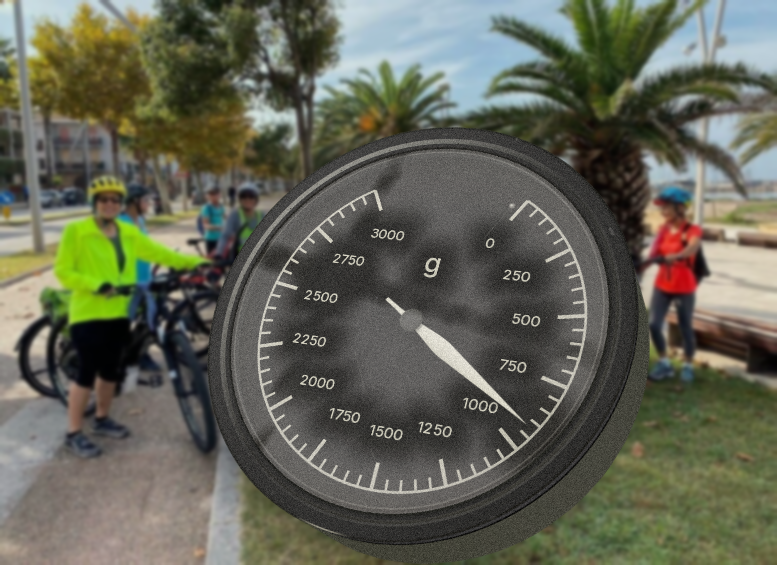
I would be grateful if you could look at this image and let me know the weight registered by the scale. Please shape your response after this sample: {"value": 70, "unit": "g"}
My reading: {"value": 925, "unit": "g"}
